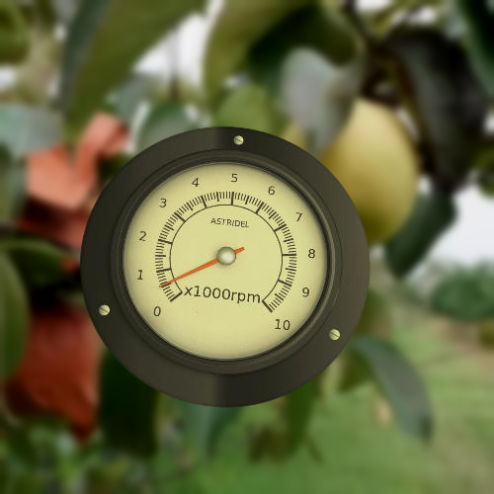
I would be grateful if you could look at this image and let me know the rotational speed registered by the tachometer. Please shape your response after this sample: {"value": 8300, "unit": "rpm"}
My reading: {"value": 500, "unit": "rpm"}
